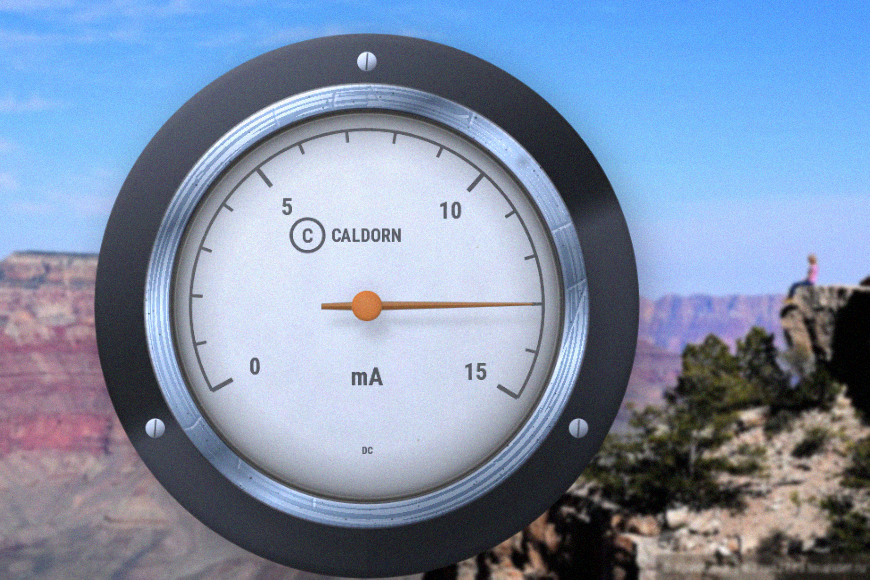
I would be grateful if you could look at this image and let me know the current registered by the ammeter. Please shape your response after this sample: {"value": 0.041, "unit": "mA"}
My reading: {"value": 13, "unit": "mA"}
